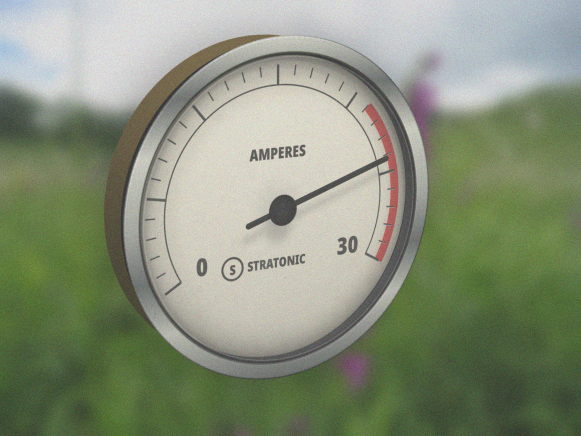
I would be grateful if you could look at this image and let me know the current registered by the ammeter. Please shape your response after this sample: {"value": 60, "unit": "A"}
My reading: {"value": 24, "unit": "A"}
